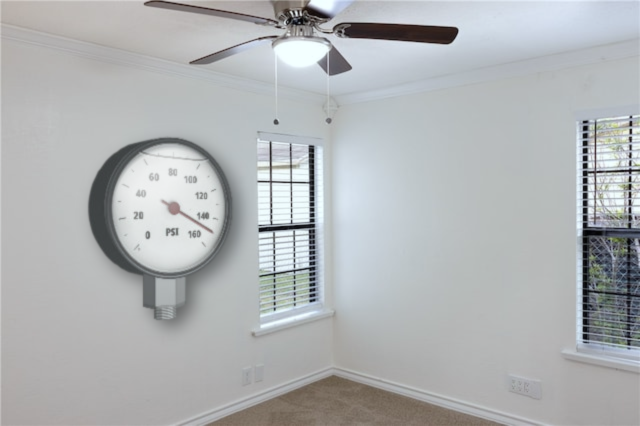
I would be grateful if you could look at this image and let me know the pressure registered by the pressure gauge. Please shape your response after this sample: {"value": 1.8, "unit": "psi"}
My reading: {"value": 150, "unit": "psi"}
